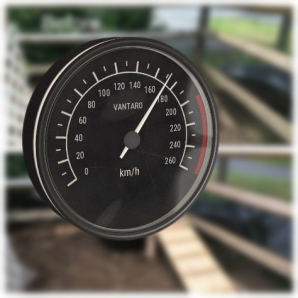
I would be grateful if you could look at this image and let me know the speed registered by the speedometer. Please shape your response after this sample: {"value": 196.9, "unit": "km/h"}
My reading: {"value": 170, "unit": "km/h"}
